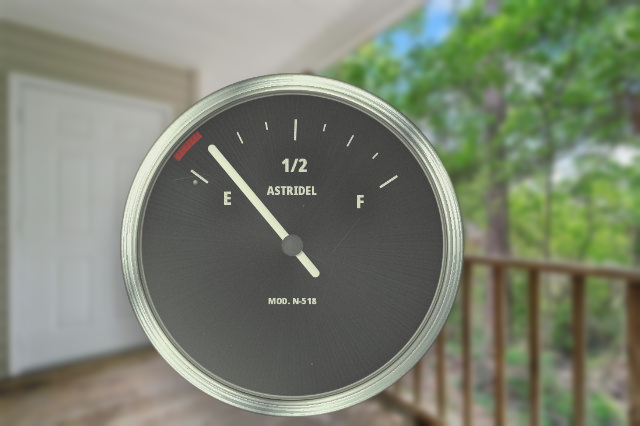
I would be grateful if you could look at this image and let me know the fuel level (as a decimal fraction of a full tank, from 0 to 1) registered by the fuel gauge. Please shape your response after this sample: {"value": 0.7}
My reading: {"value": 0.125}
